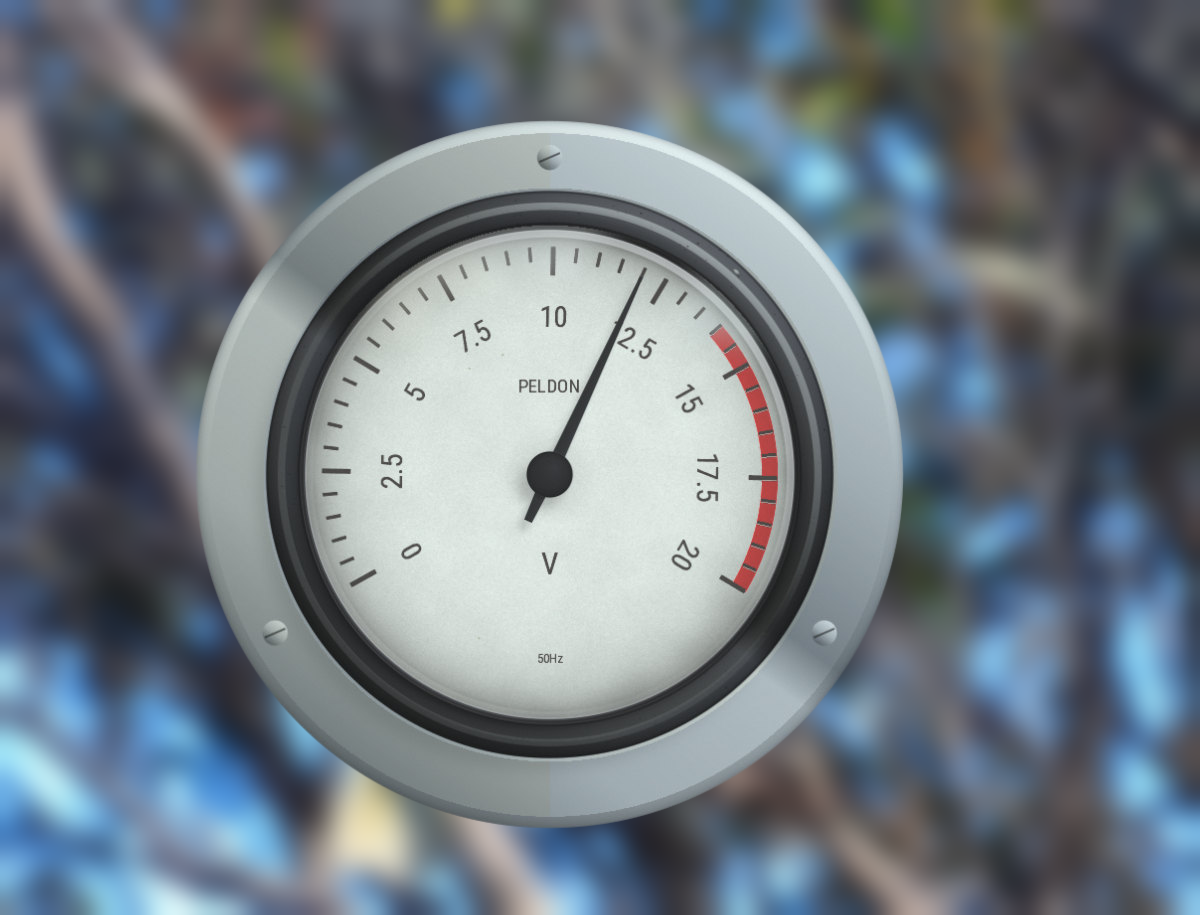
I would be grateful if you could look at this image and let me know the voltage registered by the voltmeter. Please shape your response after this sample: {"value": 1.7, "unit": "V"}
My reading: {"value": 12, "unit": "V"}
